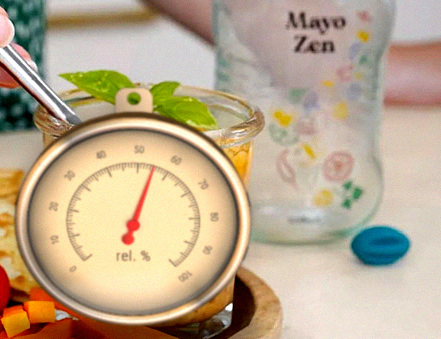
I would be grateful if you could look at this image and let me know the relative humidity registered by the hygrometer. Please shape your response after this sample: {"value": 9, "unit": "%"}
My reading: {"value": 55, "unit": "%"}
